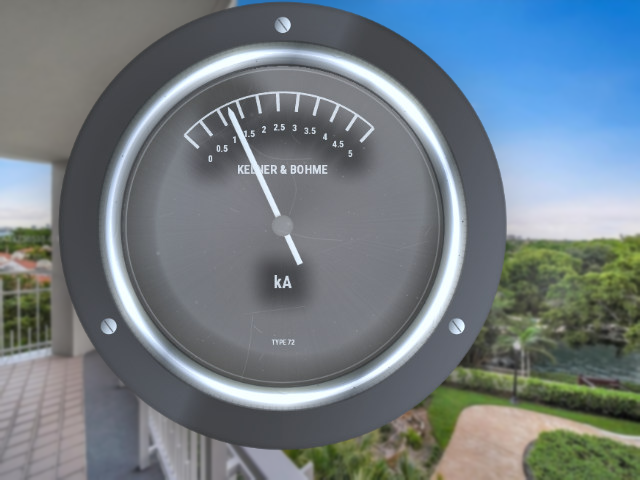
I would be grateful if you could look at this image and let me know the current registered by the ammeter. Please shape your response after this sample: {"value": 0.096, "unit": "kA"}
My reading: {"value": 1.25, "unit": "kA"}
